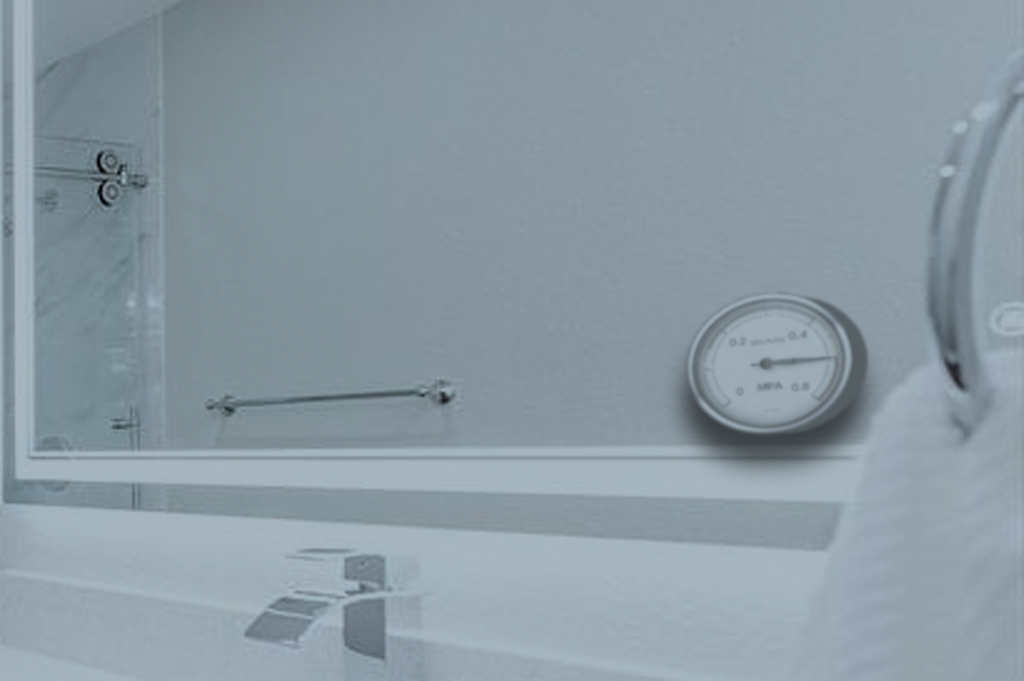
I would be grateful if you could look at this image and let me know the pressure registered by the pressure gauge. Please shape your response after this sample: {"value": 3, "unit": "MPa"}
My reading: {"value": 0.5, "unit": "MPa"}
